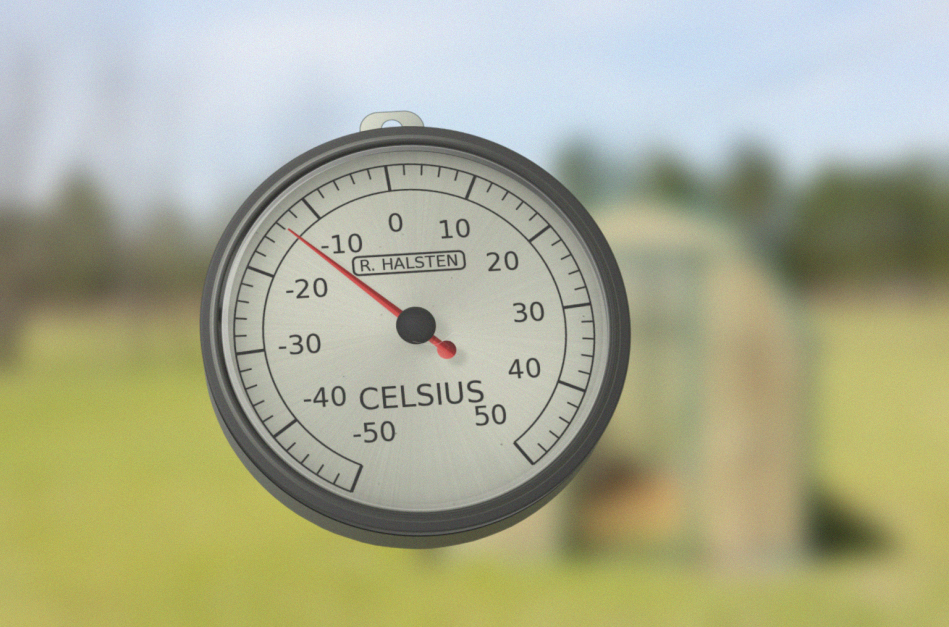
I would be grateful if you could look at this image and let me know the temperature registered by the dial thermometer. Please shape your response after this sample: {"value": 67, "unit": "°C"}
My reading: {"value": -14, "unit": "°C"}
